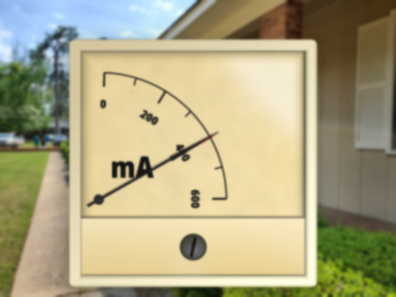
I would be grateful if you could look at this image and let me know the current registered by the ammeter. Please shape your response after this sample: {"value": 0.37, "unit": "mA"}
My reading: {"value": 400, "unit": "mA"}
